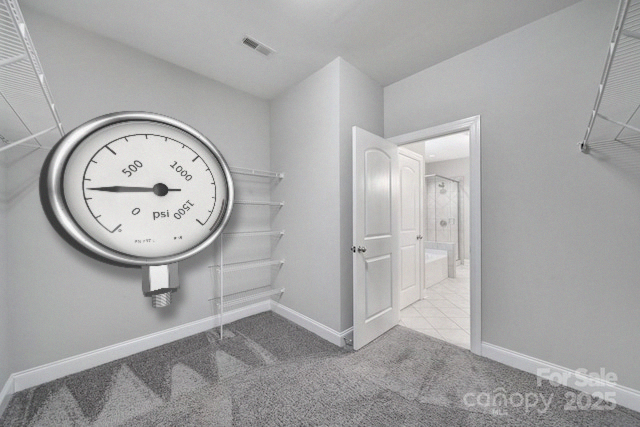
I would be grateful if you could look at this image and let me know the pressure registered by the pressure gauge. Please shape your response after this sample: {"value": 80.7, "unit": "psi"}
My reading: {"value": 250, "unit": "psi"}
